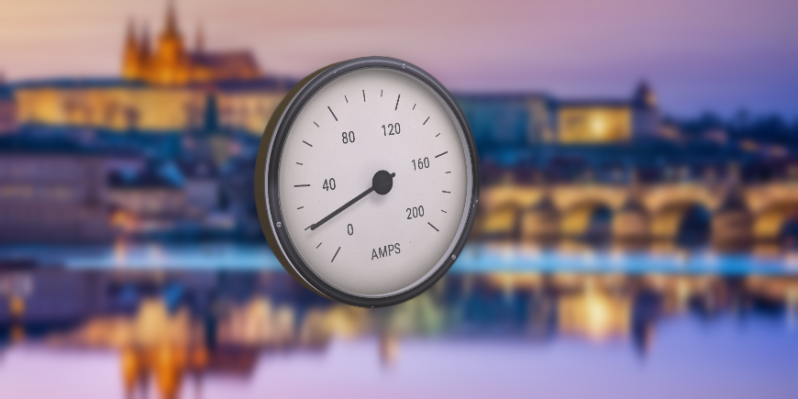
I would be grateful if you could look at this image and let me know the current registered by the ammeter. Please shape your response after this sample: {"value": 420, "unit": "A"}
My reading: {"value": 20, "unit": "A"}
